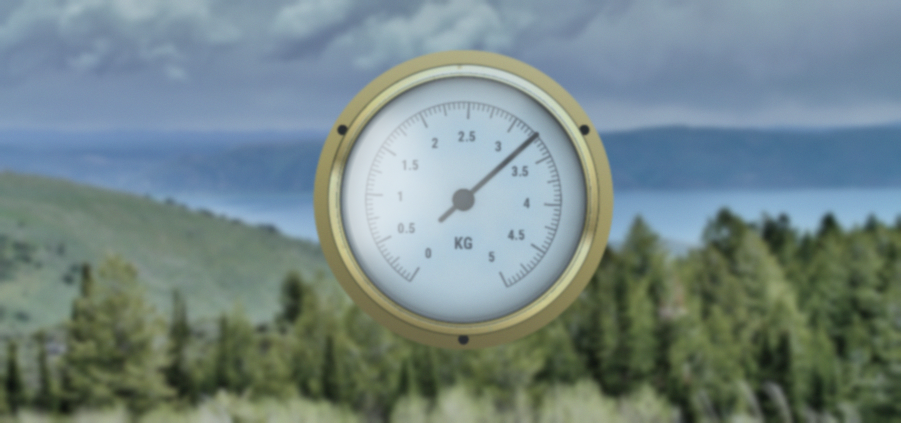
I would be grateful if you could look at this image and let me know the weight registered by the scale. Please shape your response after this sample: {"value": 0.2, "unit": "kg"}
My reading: {"value": 3.25, "unit": "kg"}
